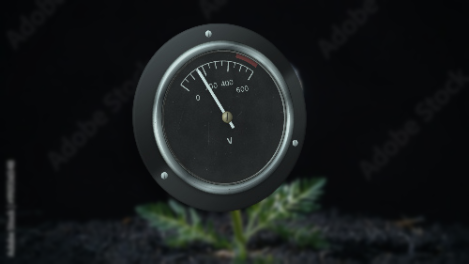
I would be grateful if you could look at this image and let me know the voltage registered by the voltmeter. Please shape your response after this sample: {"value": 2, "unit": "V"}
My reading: {"value": 150, "unit": "V"}
